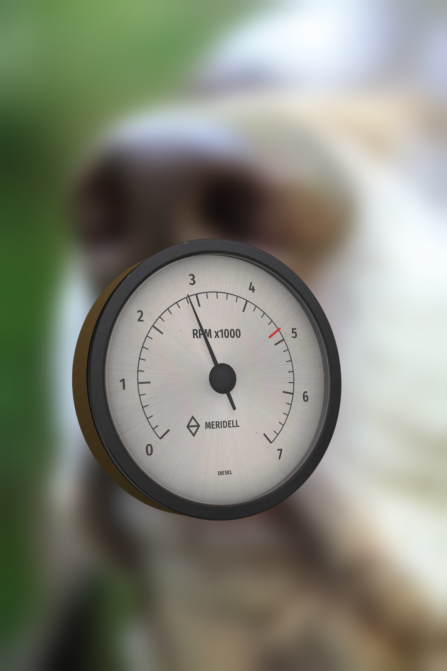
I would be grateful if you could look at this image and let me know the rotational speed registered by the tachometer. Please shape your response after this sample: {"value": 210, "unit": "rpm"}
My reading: {"value": 2800, "unit": "rpm"}
